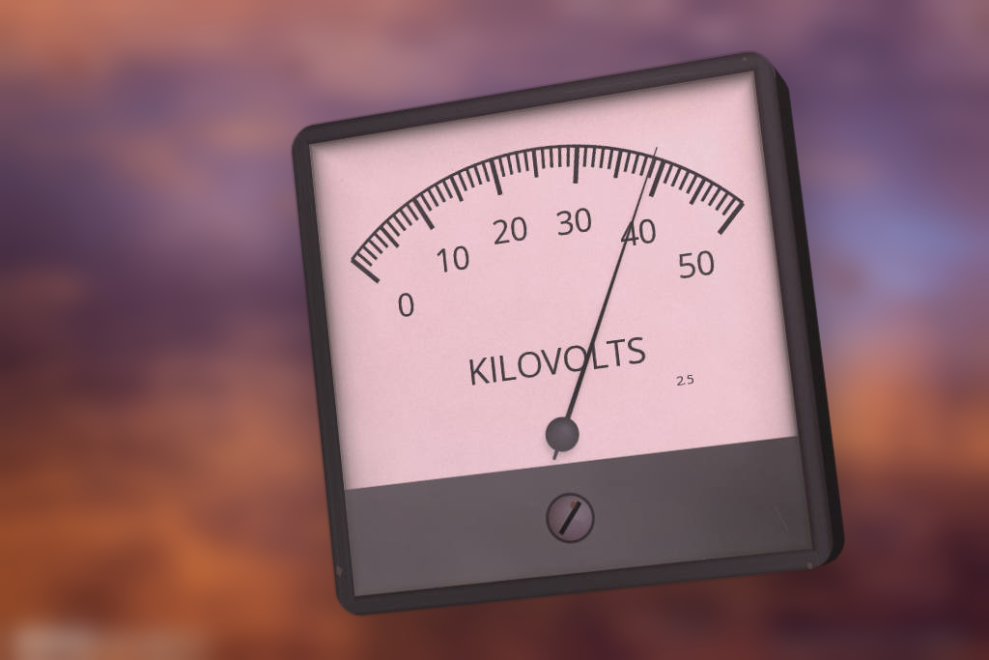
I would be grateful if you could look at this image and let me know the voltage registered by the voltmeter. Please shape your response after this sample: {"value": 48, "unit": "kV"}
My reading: {"value": 39, "unit": "kV"}
